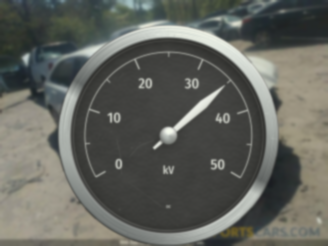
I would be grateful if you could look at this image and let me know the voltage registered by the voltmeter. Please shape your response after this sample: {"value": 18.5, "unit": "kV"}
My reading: {"value": 35, "unit": "kV"}
